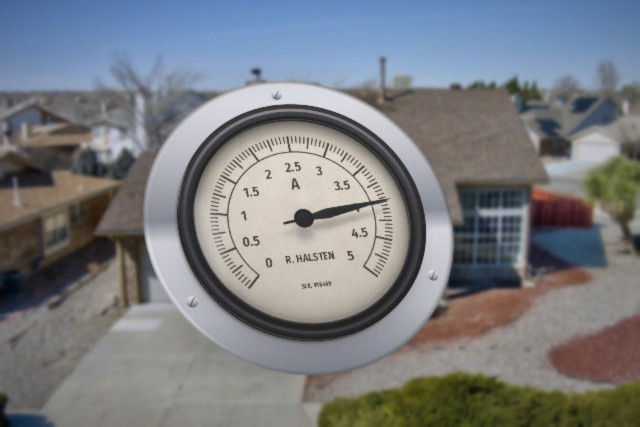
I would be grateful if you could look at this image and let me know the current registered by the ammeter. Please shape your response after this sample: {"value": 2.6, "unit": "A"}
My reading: {"value": 4, "unit": "A"}
